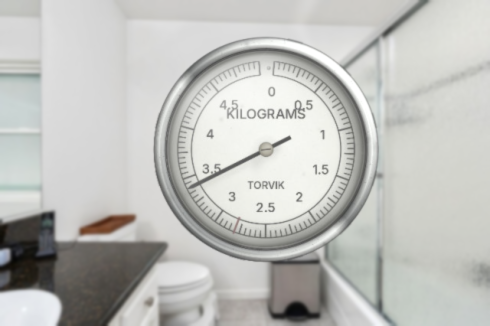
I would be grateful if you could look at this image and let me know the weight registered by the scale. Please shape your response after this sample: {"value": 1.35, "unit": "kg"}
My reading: {"value": 3.4, "unit": "kg"}
